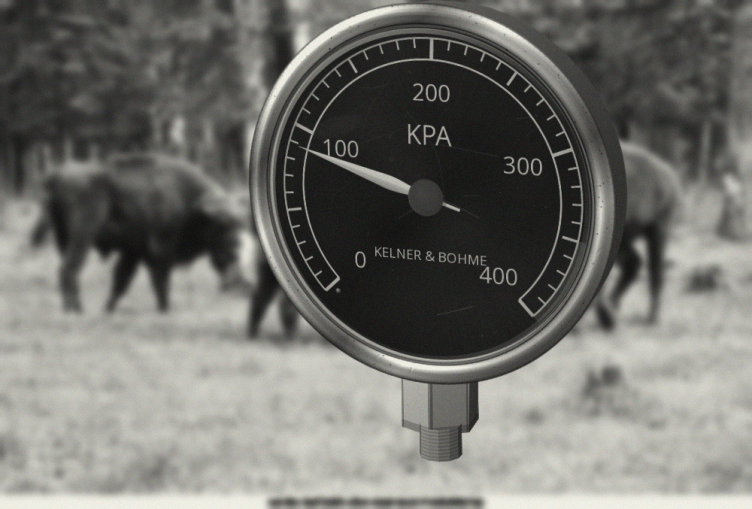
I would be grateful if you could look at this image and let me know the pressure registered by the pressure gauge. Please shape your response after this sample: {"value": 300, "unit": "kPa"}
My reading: {"value": 90, "unit": "kPa"}
